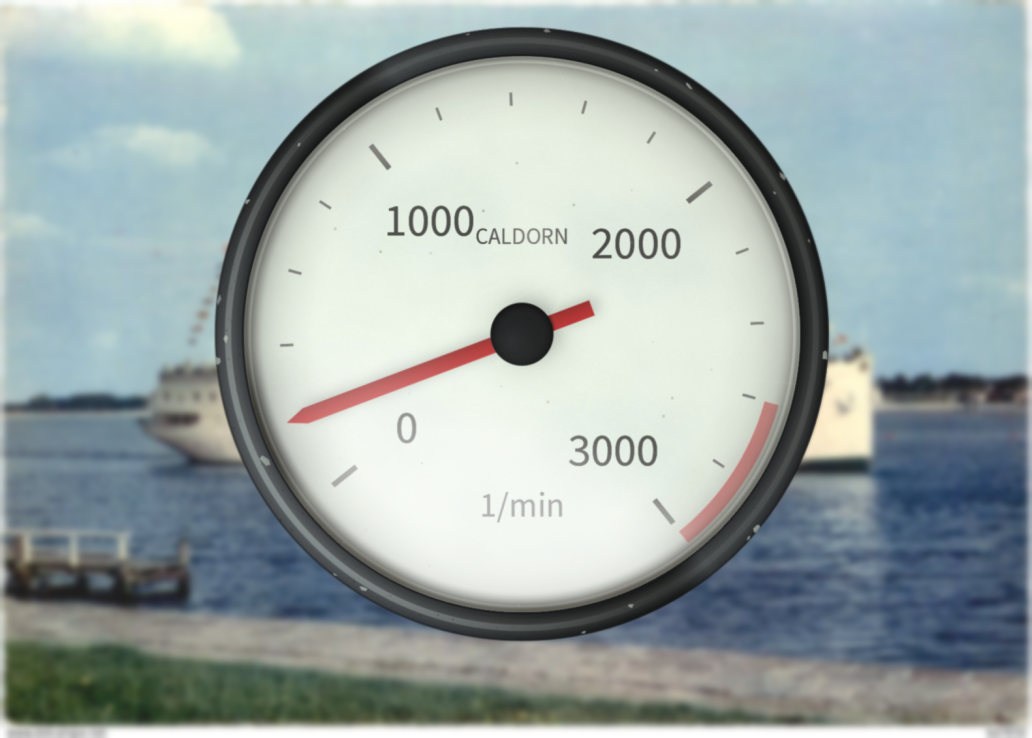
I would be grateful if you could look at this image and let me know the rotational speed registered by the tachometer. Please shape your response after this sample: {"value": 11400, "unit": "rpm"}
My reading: {"value": 200, "unit": "rpm"}
